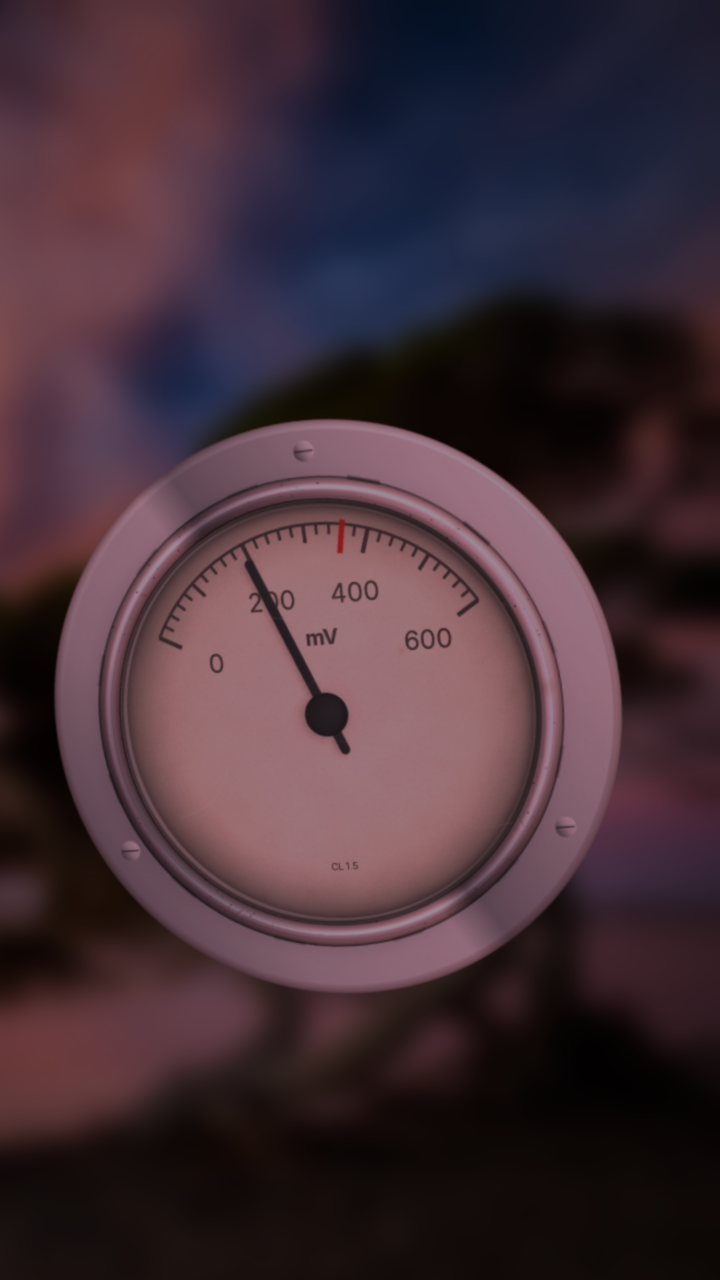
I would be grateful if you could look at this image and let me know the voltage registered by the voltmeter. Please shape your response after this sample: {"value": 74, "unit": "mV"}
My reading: {"value": 200, "unit": "mV"}
